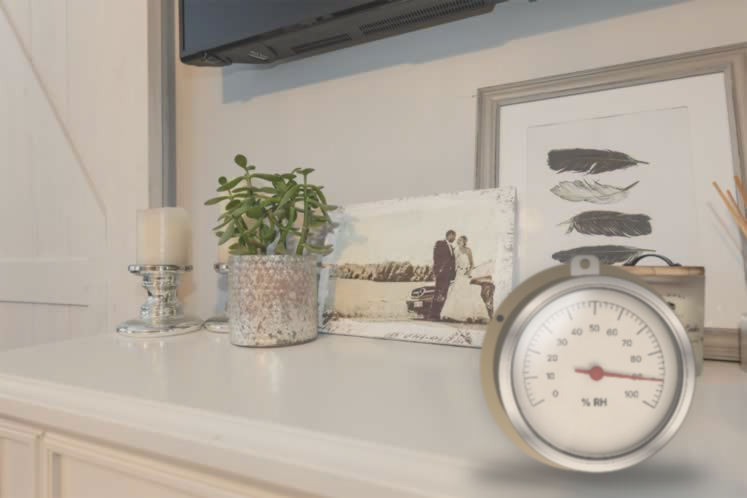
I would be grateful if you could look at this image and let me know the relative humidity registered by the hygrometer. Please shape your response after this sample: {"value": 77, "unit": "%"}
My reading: {"value": 90, "unit": "%"}
